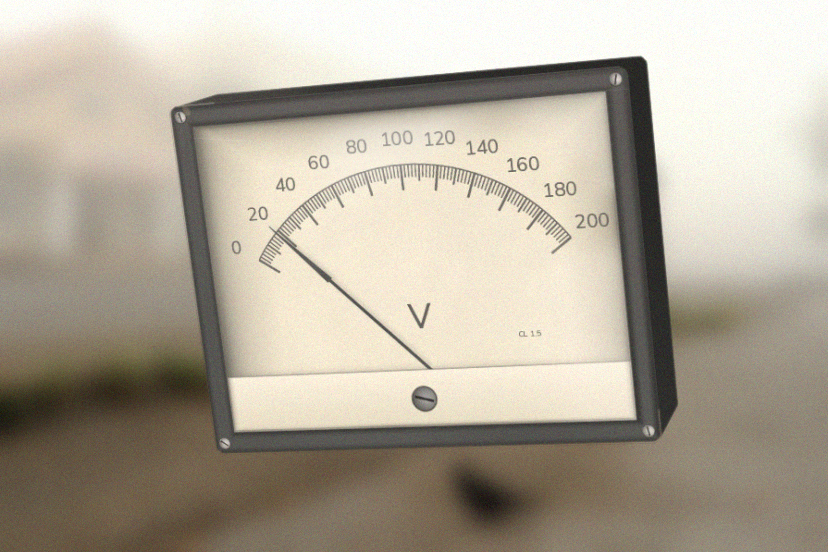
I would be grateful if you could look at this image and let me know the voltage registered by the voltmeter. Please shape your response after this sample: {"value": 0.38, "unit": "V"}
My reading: {"value": 20, "unit": "V"}
